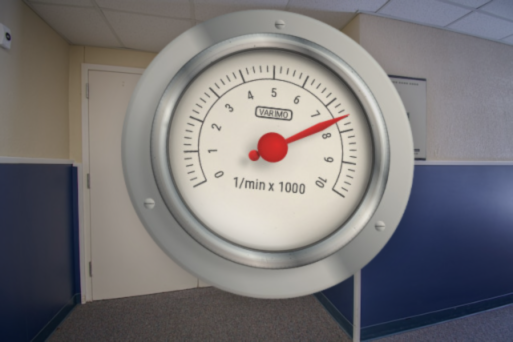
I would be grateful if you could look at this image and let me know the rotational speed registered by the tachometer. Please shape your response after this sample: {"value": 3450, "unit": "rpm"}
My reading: {"value": 7600, "unit": "rpm"}
